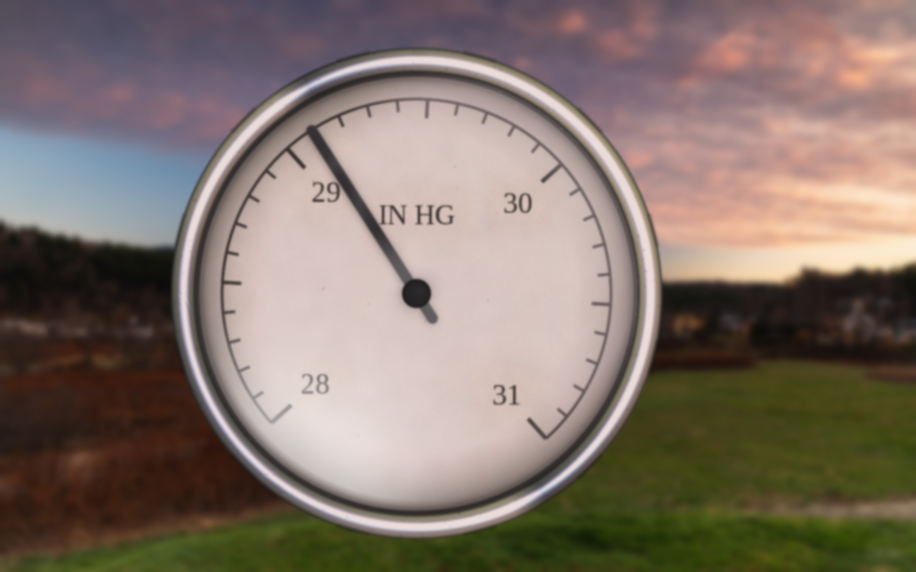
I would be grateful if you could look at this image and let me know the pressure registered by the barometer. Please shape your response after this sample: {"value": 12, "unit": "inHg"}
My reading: {"value": 29.1, "unit": "inHg"}
